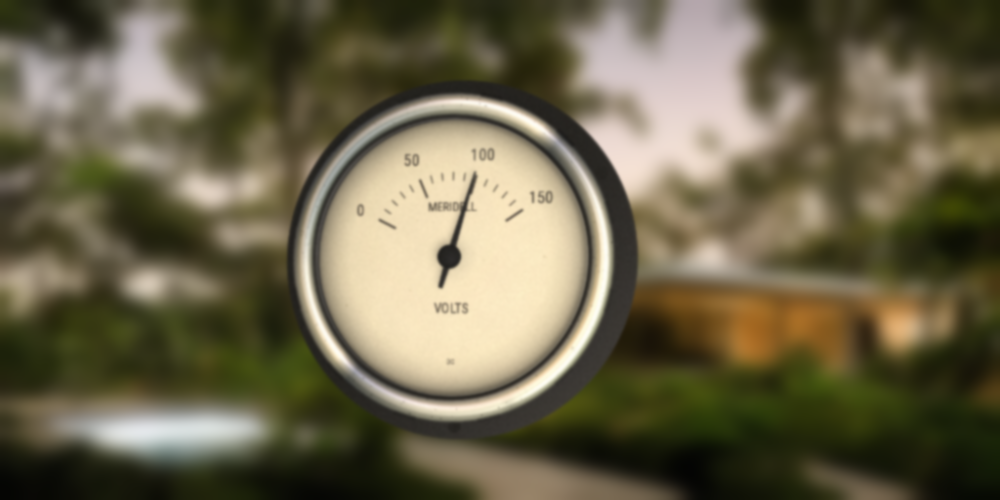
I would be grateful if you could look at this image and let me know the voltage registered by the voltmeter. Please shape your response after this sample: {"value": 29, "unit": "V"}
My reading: {"value": 100, "unit": "V"}
